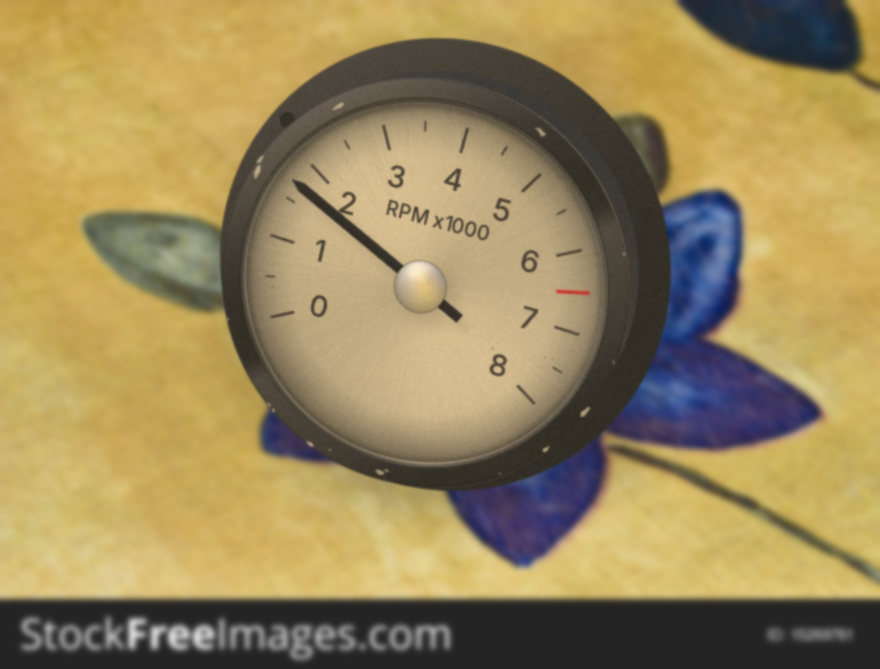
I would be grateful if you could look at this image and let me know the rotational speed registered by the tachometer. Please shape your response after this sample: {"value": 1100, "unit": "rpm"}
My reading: {"value": 1750, "unit": "rpm"}
